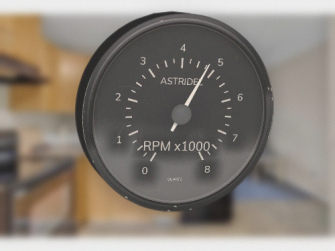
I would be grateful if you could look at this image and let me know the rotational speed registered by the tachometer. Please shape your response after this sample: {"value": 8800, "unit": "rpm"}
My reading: {"value": 4750, "unit": "rpm"}
